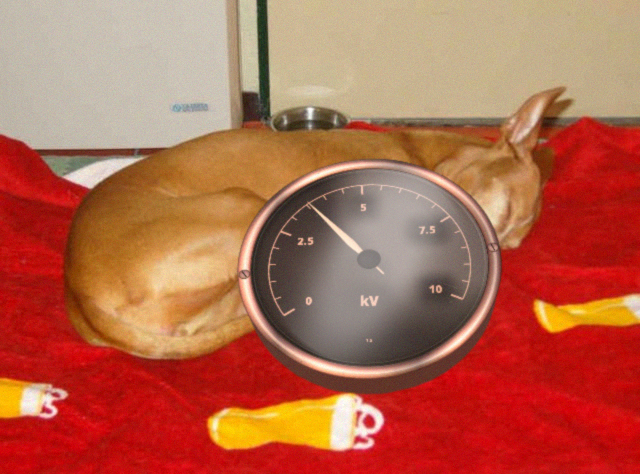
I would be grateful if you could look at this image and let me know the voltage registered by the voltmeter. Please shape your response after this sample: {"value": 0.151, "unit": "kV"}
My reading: {"value": 3.5, "unit": "kV"}
